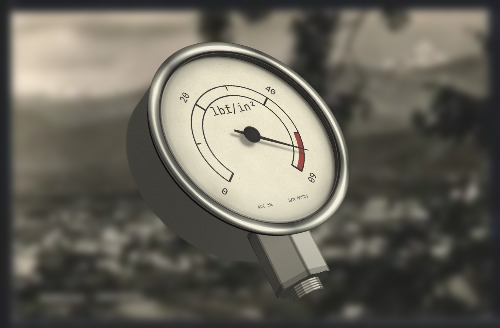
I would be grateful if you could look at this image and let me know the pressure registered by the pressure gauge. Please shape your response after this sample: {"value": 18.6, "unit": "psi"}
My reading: {"value": 55, "unit": "psi"}
